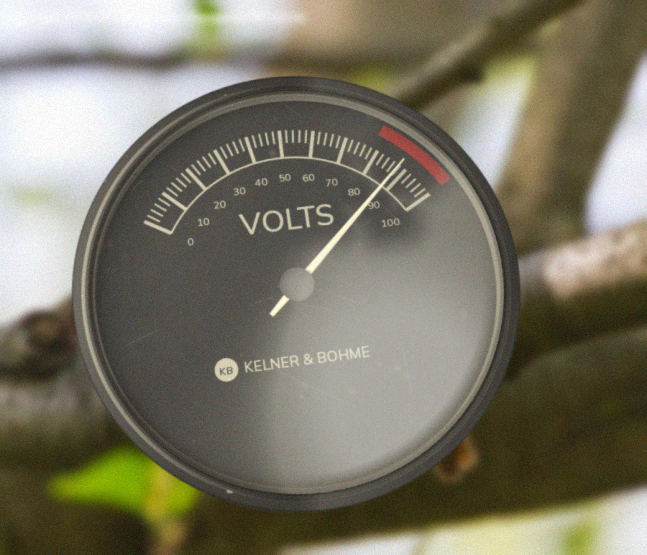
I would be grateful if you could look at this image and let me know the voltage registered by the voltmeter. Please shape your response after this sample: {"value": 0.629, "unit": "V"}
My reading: {"value": 88, "unit": "V"}
